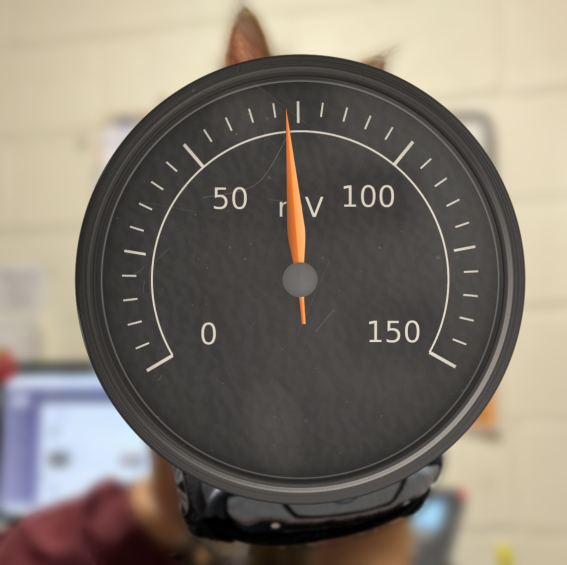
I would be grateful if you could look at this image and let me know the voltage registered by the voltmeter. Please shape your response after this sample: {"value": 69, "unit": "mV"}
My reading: {"value": 72.5, "unit": "mV"}
